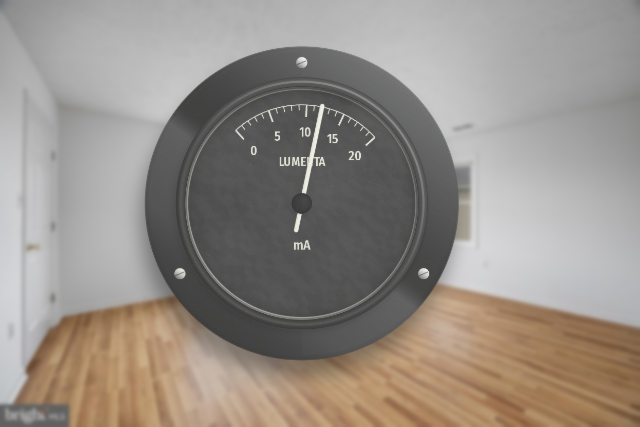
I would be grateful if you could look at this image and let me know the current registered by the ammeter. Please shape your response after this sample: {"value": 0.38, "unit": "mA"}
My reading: {"value": 12, "unit": "mA"}
